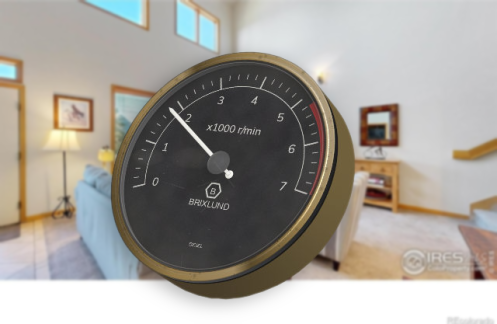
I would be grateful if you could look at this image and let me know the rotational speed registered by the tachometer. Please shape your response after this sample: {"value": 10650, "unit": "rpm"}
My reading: {"value": 1800, "unit": "rpm"}
